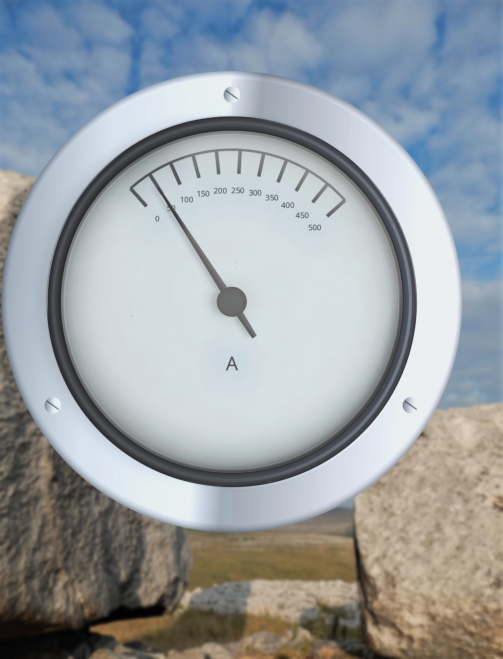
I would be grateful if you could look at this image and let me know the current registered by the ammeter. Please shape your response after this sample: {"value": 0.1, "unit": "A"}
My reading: {"value": 50, "unit": "A"}
